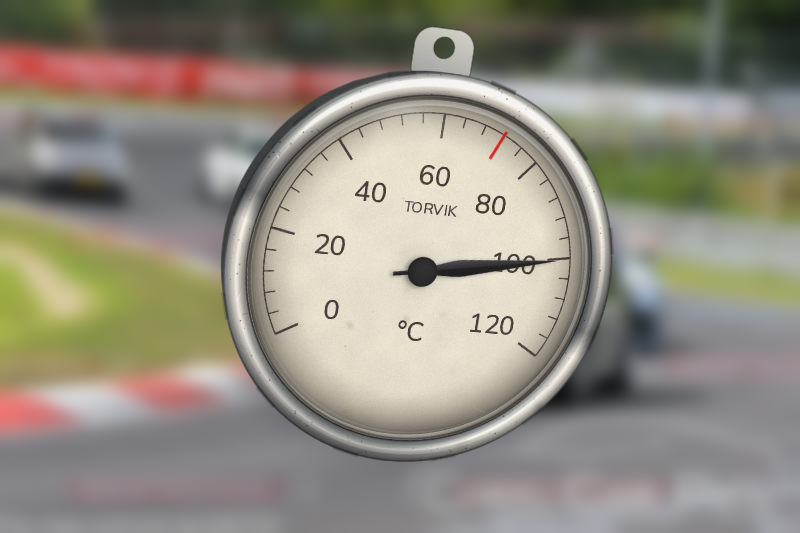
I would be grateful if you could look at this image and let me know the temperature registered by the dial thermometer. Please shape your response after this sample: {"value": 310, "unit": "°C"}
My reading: {"value": 100, "unit": "°C"}
